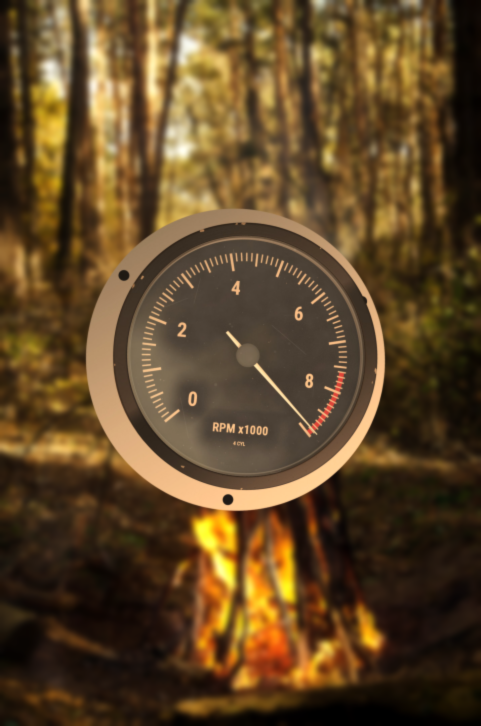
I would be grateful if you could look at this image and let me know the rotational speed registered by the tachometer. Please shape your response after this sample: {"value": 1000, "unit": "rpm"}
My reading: {"value": 8900, "unit": "rpm"}
